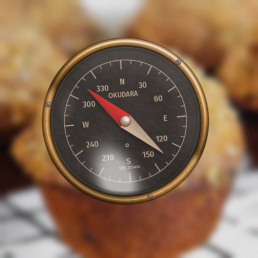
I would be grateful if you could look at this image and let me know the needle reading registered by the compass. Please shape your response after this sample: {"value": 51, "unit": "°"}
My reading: {"value": 315, "unit": "°"}
